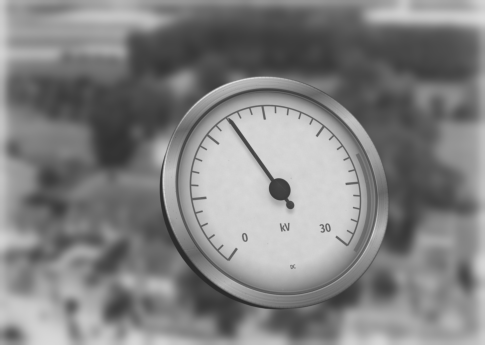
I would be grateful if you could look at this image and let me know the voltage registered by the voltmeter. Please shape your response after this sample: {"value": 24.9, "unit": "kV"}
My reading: {"value": 12, "unit": "kV"}
